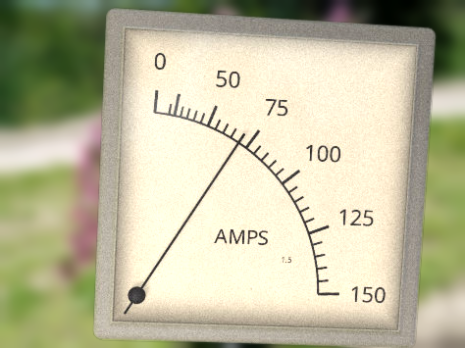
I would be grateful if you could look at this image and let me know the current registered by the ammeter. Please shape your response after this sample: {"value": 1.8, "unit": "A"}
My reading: {"value": 70, "unit": "A"}
